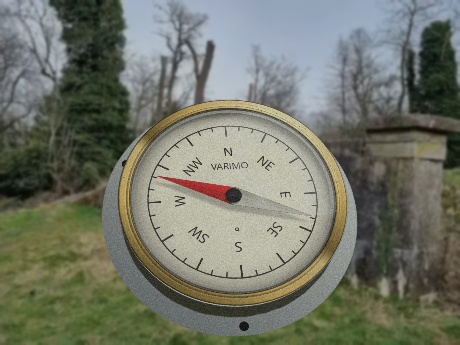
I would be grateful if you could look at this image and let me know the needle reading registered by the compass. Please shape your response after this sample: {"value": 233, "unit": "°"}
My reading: {"value": 290, "unit": "°"}
